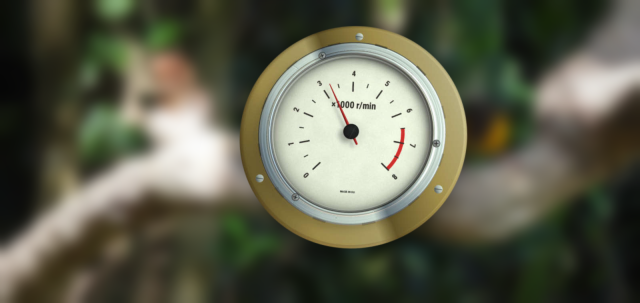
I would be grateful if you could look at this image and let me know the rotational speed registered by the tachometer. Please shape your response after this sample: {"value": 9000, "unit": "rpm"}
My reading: {"value": 3250, "unit": "rpm"}
